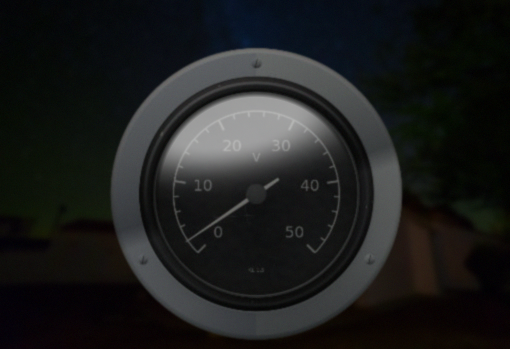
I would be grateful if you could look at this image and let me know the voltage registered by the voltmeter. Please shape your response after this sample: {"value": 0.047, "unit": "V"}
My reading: {"value": 2, "unit": "V"}
